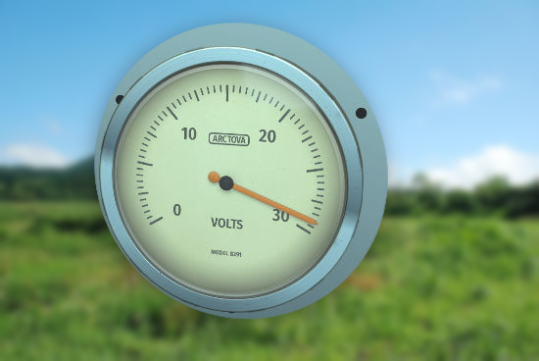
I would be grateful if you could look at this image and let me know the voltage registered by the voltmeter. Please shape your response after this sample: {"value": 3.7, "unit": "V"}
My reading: {"value": 29, "unit": "V"}
